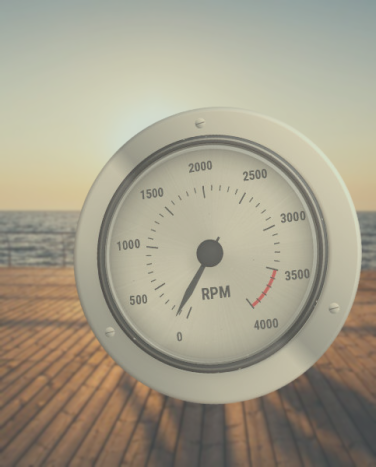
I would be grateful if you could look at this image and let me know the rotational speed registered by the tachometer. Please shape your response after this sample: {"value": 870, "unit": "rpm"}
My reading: {"value": 100, "unit": "rpm"}
